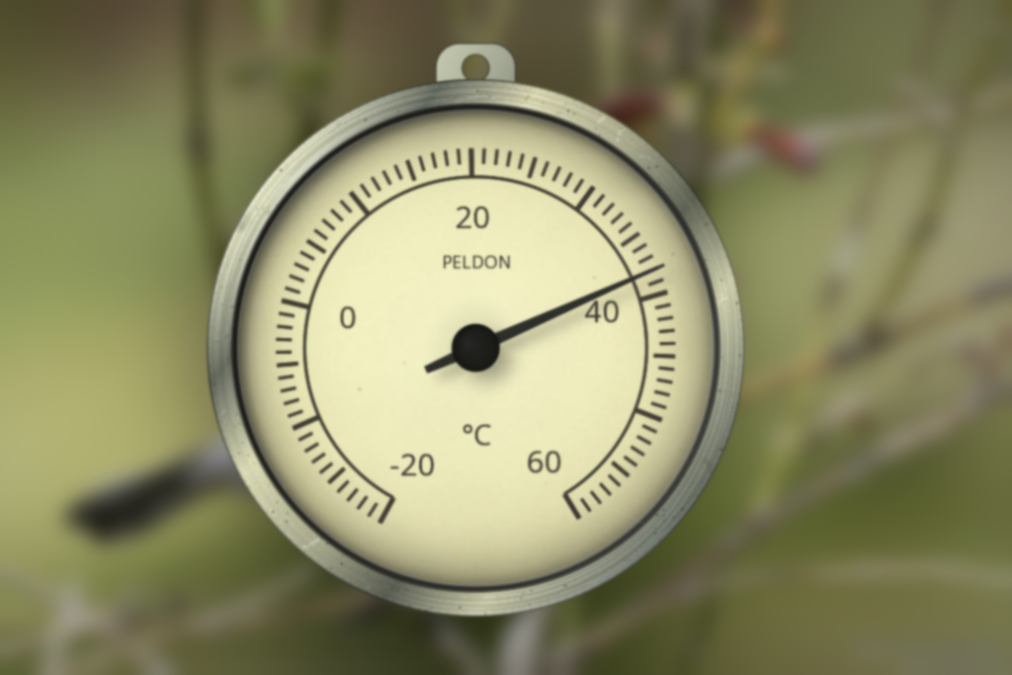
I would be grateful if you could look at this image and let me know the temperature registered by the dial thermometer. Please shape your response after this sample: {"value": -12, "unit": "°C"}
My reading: {"value": 38, "unit": "°C"}
